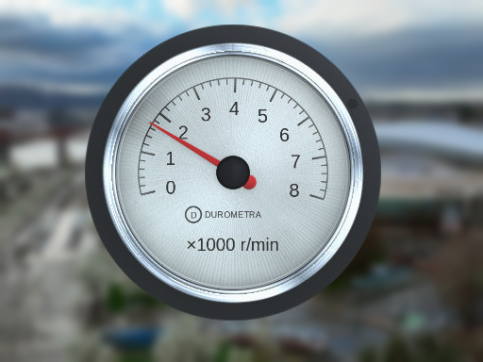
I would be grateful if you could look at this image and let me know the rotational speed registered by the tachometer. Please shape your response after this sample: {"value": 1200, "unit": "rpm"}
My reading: {"value": 1700, "unit": "rpm"}
